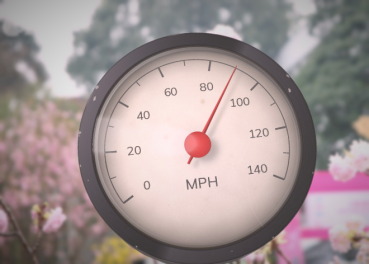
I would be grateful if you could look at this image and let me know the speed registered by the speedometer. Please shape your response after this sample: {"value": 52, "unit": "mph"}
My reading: {"value": 90, "unit": "mph"}
